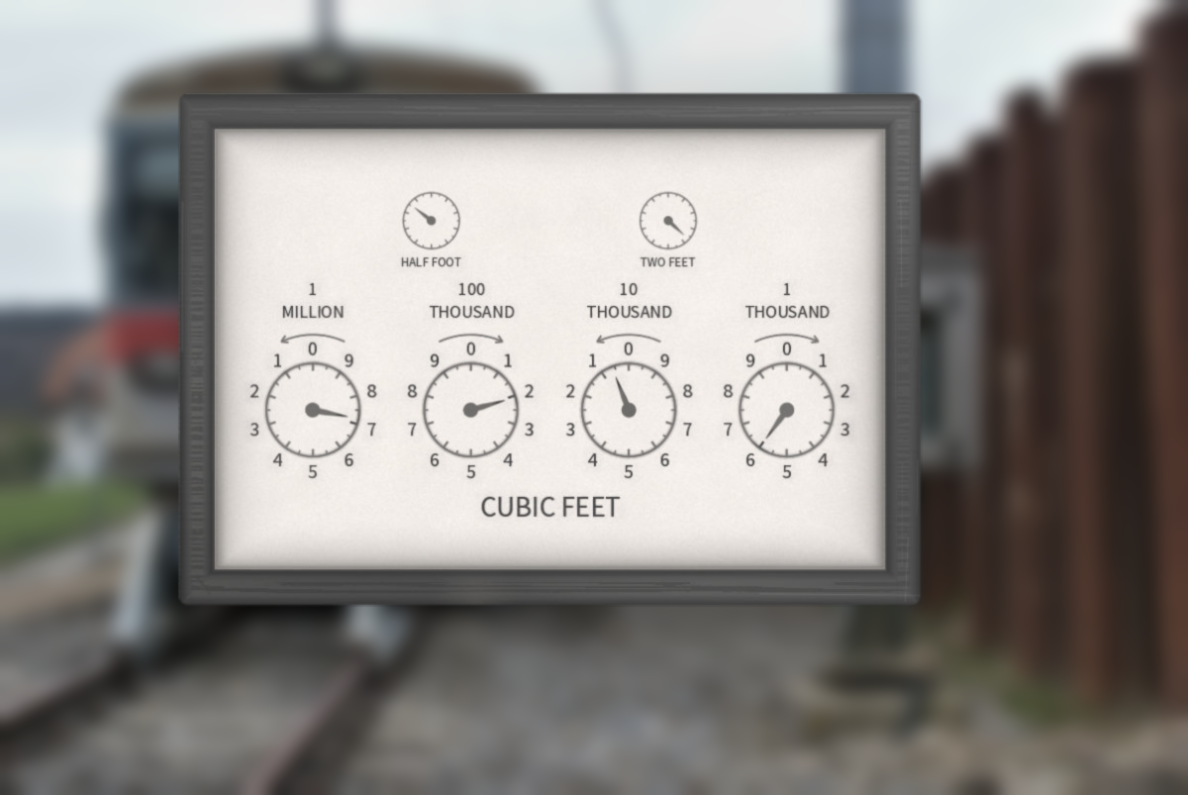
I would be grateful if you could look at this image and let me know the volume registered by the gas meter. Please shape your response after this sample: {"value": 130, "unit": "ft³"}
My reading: {"value": 720600, "unit": "ft³"}
